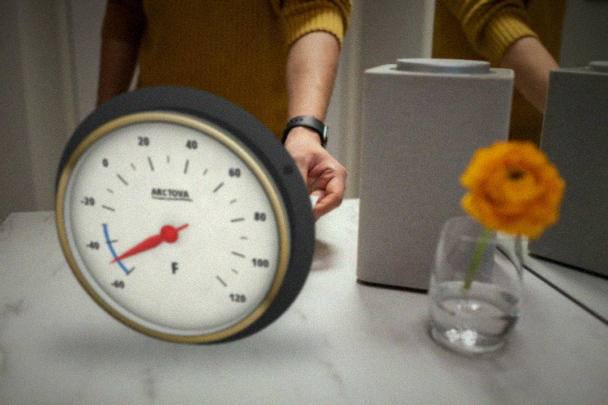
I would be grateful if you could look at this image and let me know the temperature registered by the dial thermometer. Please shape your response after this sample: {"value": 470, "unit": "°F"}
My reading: {"value": -50, "unit": "°F"}
